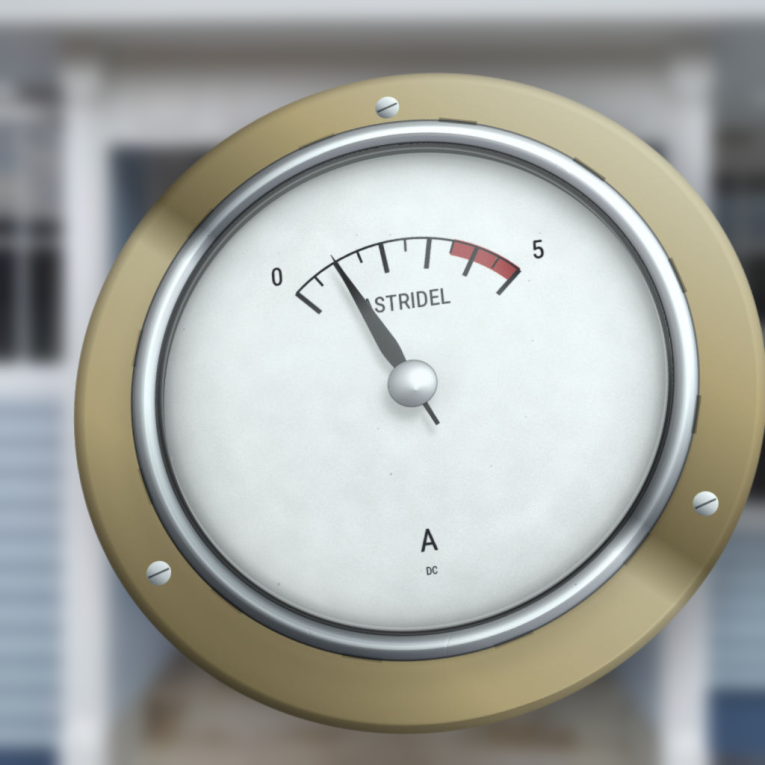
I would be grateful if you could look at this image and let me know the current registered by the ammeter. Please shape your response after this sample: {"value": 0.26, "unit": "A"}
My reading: {"value": 1, "unit": "A"}
